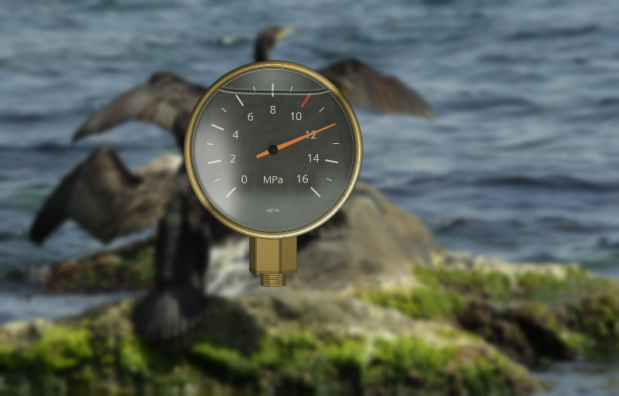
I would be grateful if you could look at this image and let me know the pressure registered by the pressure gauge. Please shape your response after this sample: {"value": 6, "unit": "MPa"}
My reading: {"value": 12, "unit": "MPa"}
